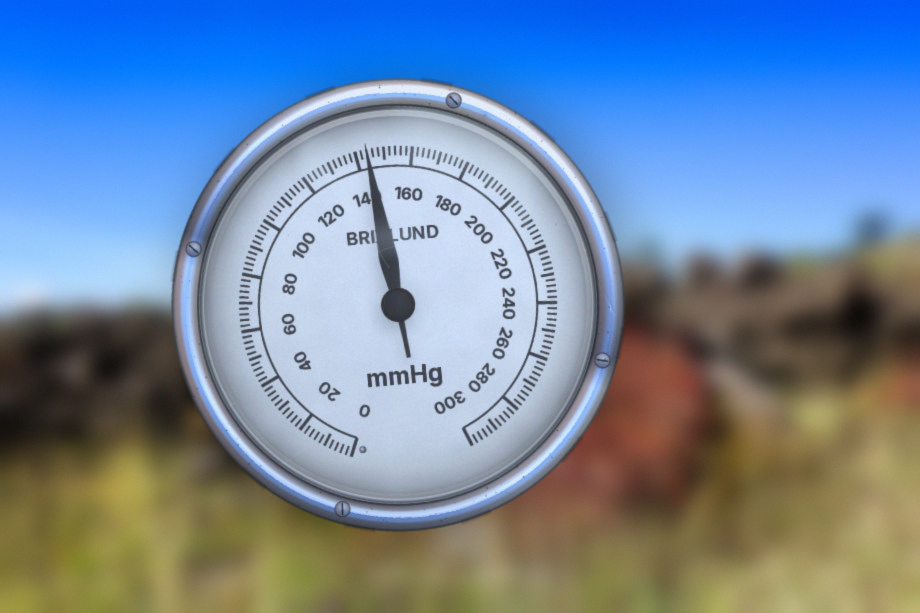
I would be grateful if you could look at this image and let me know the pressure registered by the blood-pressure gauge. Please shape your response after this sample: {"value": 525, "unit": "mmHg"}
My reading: {"value": 144, "unit": "mmHg"}
